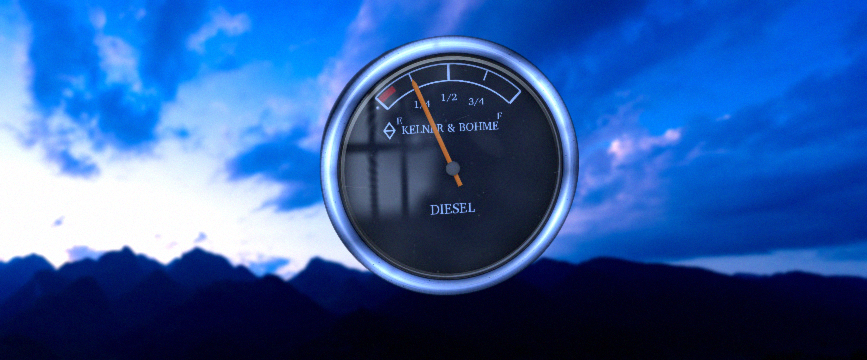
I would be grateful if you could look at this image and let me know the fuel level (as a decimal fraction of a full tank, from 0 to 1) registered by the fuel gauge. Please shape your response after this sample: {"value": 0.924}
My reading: {"value": 0.25}
